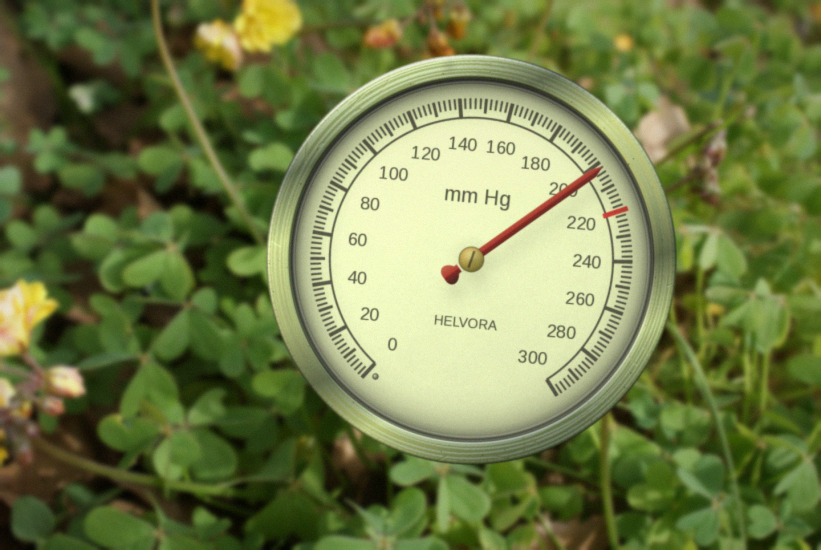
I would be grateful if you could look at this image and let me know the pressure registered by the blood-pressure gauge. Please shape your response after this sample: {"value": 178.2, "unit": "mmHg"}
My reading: {"value": 202, "unit": "mmHg"}
